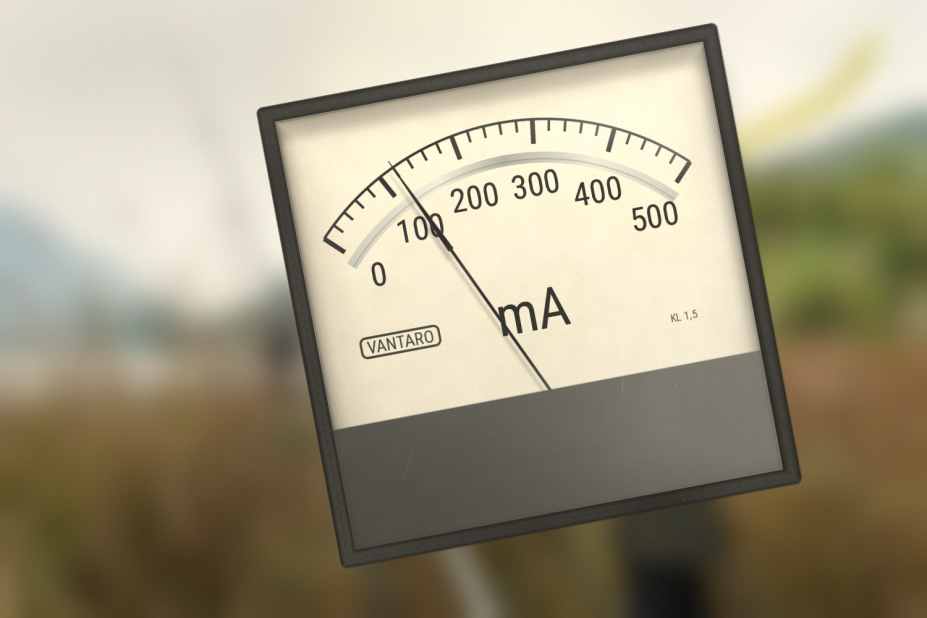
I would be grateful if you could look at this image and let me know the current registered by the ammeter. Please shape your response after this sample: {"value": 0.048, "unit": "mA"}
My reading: {"value": 120, "unit": "mA"}
